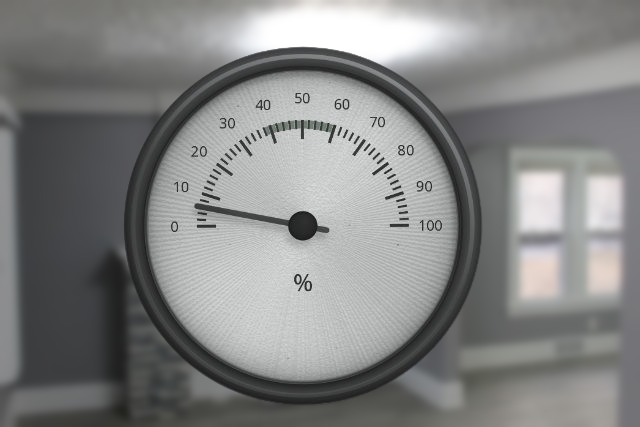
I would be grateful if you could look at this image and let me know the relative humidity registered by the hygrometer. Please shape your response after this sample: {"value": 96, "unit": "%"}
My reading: {"value": 6, "unit": "%"}
